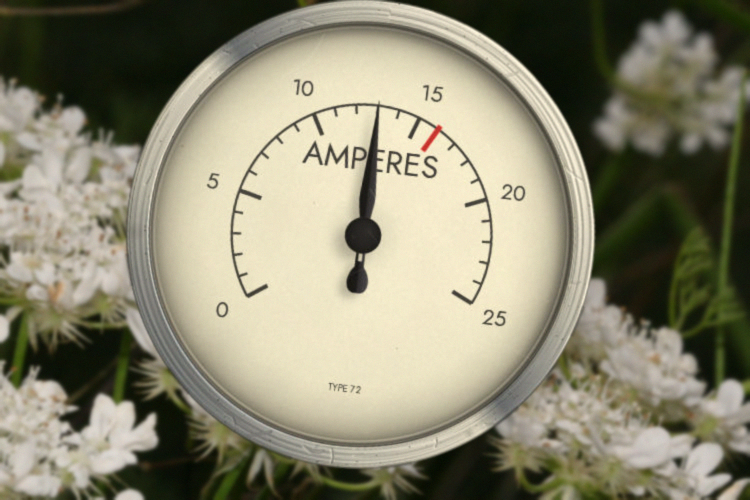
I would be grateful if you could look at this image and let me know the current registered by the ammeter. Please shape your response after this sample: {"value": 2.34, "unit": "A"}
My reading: {"value": 13, "unit": "A"}
